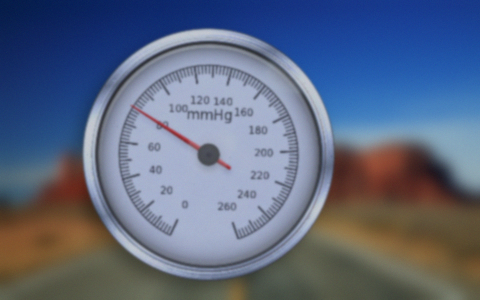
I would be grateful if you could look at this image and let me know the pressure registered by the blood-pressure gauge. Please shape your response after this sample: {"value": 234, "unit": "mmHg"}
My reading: {"value": 80, "unit": "mmHg"}
